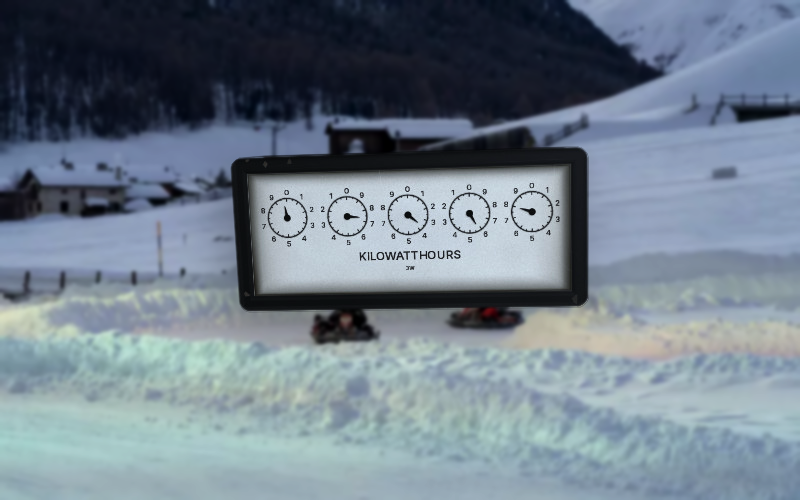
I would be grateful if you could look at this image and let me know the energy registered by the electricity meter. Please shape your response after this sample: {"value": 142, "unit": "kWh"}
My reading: {"value": 97358, "unit": "kWh"}
